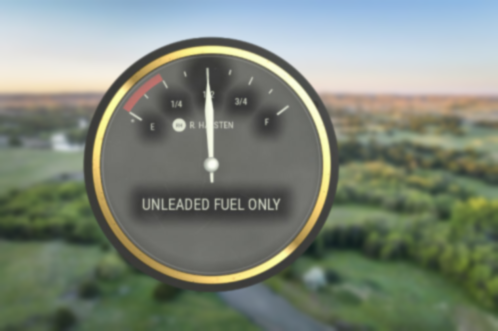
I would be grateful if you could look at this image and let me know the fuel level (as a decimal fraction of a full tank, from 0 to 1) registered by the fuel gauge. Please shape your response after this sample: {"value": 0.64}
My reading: {"value": 0.5}
